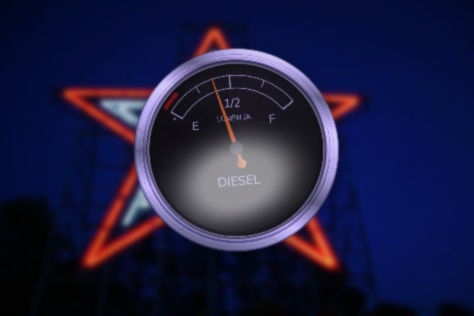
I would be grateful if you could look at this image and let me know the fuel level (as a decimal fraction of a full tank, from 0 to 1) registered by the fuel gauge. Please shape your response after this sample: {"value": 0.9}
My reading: {"value": 0.375}
